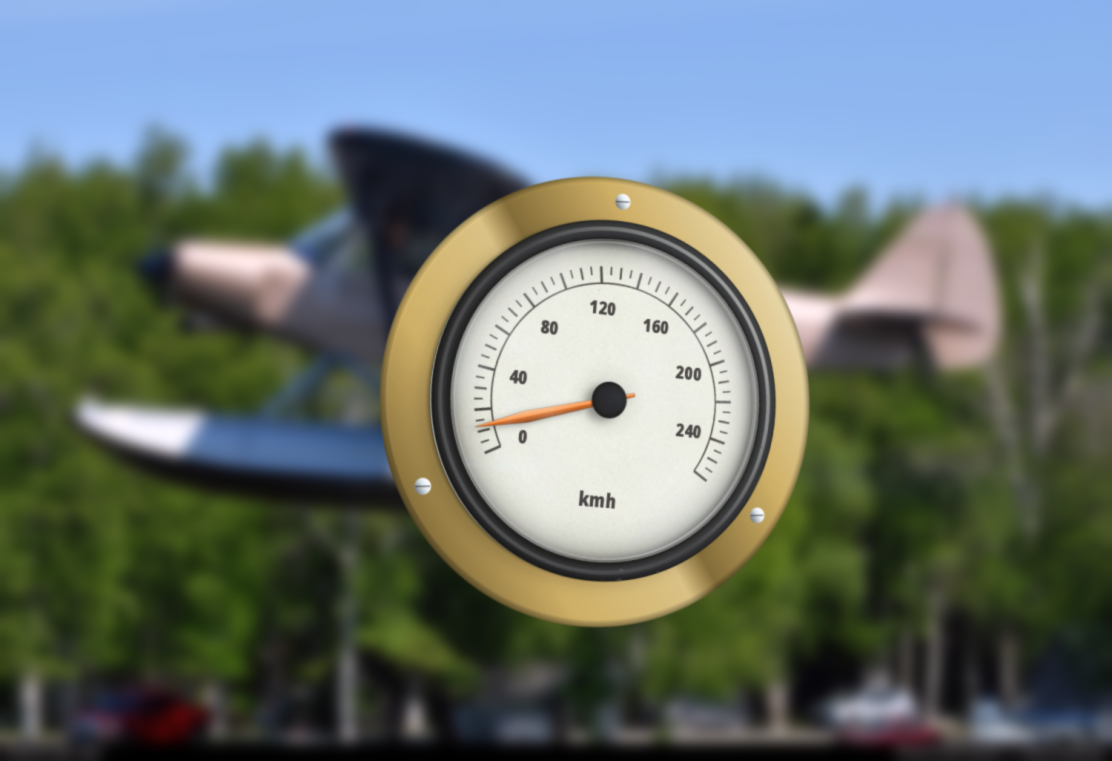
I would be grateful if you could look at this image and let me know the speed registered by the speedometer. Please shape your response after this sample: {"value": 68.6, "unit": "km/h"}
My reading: {"value": 12.5, "unit": "km/h"}
